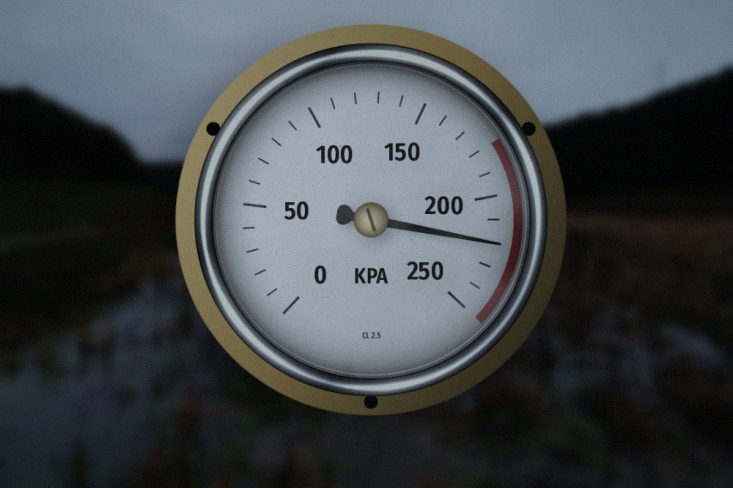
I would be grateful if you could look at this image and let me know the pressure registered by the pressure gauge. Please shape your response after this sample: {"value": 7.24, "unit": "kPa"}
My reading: {"value": 220, "unit": "kPa"}
